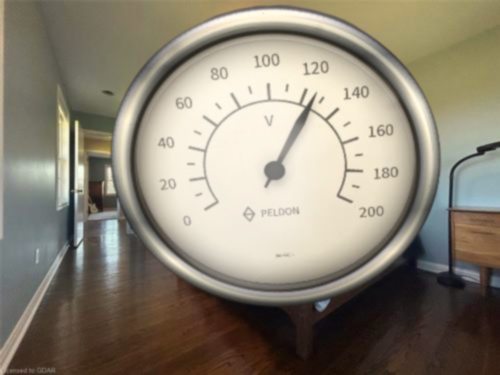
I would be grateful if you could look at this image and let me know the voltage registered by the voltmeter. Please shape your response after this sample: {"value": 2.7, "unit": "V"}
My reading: {"value": 125, "unit": "V"}
